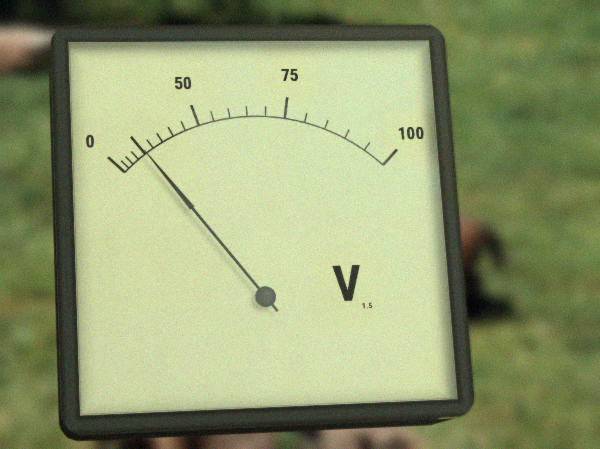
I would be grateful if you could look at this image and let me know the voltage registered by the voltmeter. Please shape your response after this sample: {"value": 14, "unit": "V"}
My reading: {"value": 25, "unit": "V"}
